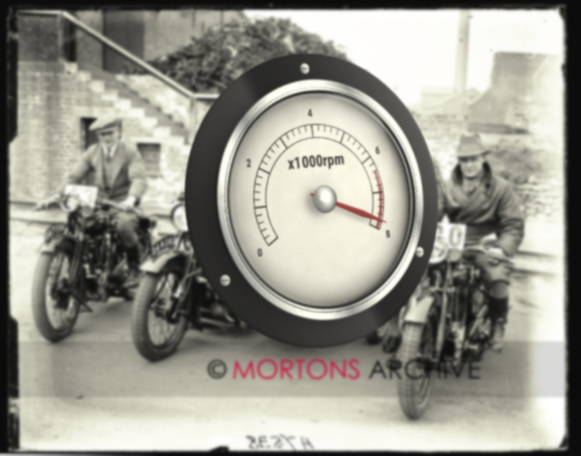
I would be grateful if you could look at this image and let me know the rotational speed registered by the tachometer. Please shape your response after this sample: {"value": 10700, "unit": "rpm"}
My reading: {"value": 7800, "unit": "rpm"}
